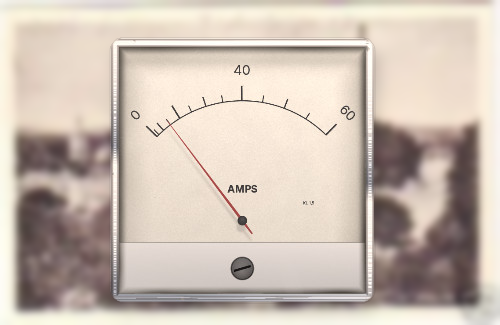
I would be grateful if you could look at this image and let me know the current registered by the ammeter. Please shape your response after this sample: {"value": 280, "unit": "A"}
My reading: {"value": 15, "unit": "A"}
